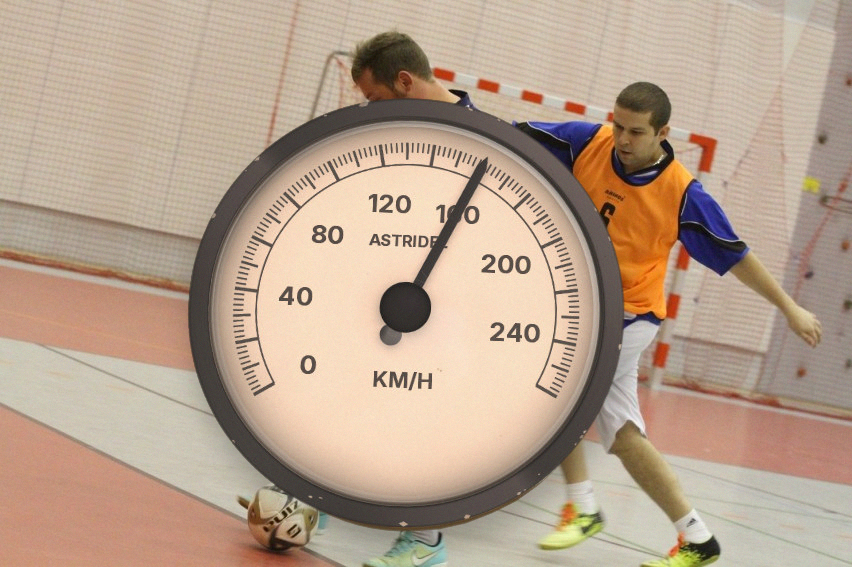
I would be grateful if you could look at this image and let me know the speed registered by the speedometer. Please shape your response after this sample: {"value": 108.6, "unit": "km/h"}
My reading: {"value": 160, "unit": "km/h"}
